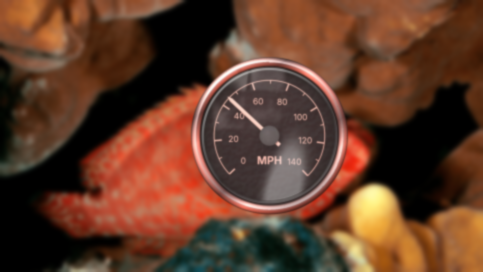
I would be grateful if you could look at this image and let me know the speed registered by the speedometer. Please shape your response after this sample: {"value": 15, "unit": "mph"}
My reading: {"value": 45, "unit": "mph"}
